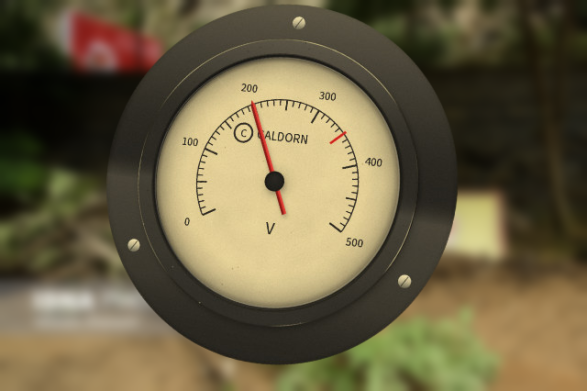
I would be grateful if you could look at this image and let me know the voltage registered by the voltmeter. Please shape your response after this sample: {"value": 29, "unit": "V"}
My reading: {"value": 200, "unit": "V"}
